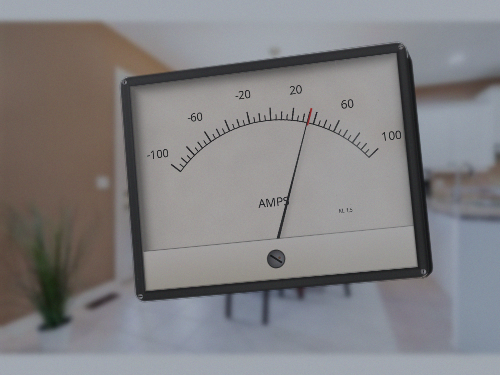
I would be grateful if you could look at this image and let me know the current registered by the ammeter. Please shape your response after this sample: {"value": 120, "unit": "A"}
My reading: {"value": 35, "unit": "A"}
